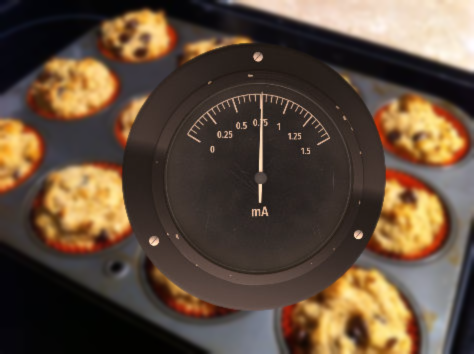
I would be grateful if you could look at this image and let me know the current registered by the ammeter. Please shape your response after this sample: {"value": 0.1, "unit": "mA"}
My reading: {"value": 0.75, "unit": "mA"}
